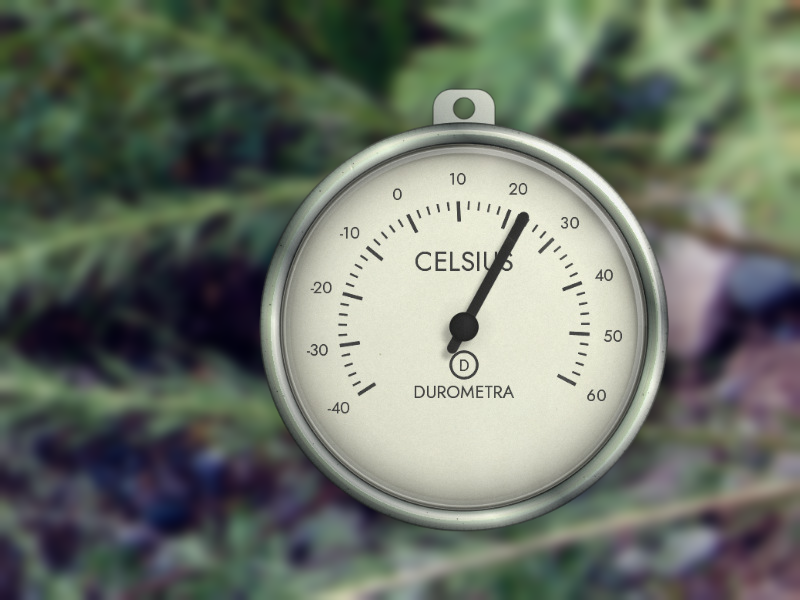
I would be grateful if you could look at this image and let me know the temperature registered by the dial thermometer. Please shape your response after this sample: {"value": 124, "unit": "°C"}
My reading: {"value": 23, "unit": "°C"}
